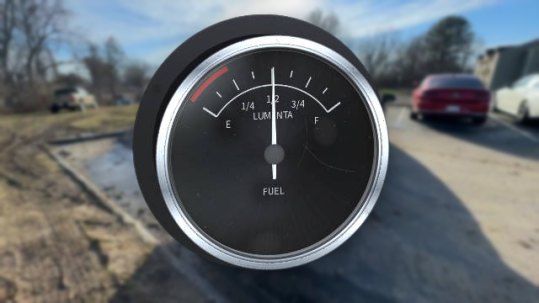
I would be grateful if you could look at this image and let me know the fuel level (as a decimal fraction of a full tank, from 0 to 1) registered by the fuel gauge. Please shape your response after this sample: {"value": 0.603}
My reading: {"value": 0.5}
